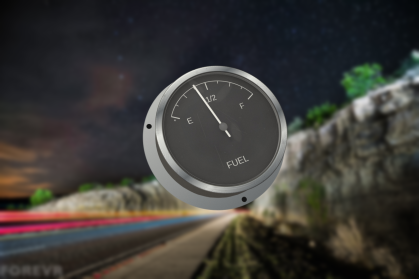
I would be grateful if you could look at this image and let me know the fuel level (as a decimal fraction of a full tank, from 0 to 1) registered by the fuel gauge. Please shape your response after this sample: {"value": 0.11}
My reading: {"value": 0.375}
